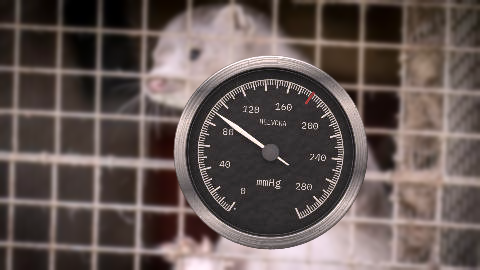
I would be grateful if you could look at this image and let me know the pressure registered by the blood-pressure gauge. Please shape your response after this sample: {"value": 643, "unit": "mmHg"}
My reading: {"value": 90, "unit": "mmHg"}
